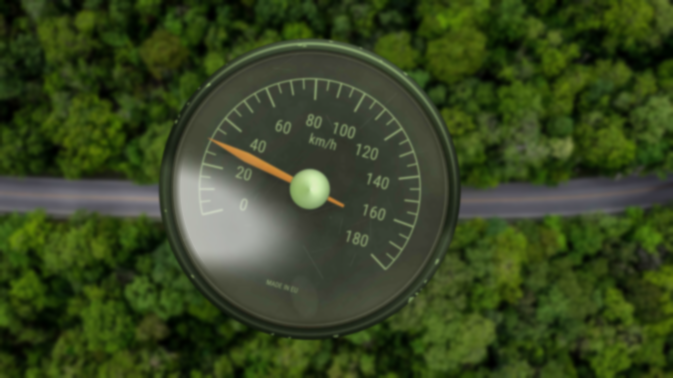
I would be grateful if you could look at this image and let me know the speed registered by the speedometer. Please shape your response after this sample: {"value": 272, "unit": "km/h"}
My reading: {"value": 30, "unit": "km/h"}
